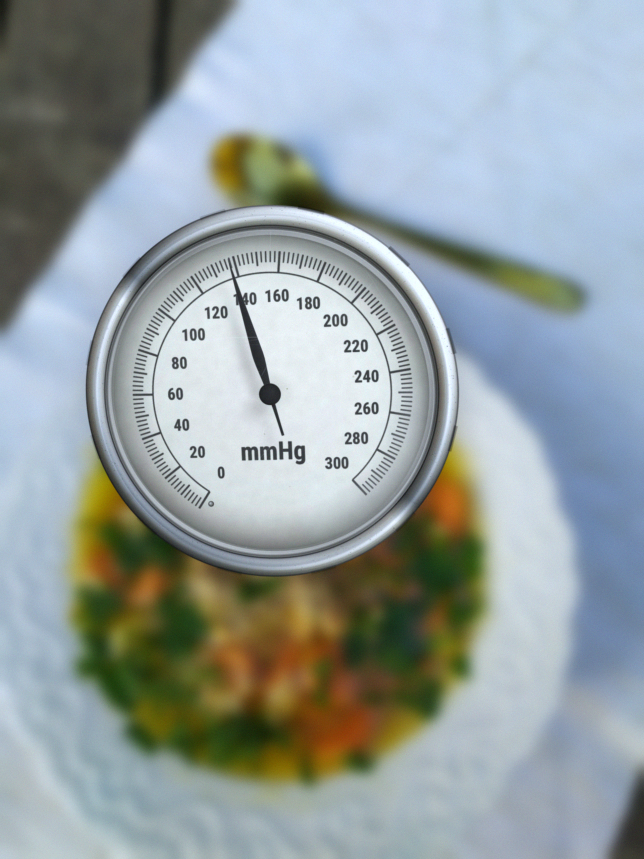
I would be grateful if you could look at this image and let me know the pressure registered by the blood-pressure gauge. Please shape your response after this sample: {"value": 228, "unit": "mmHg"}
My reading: {"value": 138, "unit": "mmHg"}
